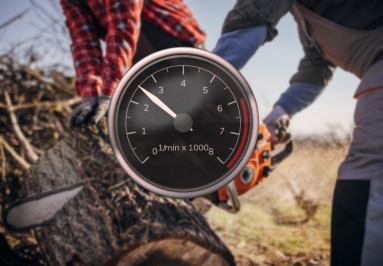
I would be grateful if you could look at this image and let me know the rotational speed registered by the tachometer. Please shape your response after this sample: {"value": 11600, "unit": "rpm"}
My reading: {"value": 2500, "unit": "rpm"}
